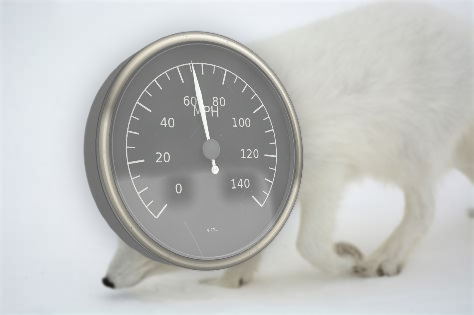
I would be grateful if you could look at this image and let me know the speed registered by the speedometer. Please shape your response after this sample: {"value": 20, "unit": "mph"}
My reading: {"value": 65, "unit": "mph"}
